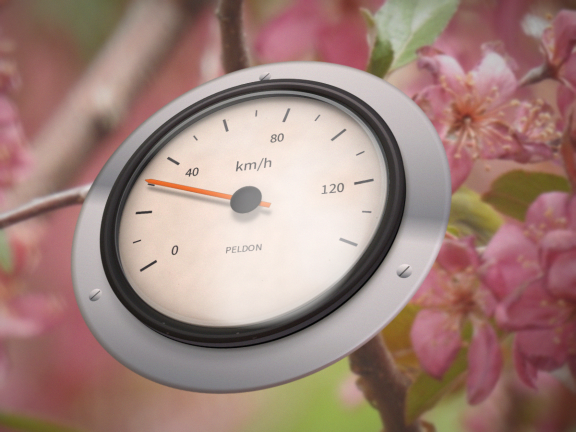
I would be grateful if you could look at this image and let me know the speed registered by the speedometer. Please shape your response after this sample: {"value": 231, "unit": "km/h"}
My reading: {"value": 30, "unit": "km/h"}
